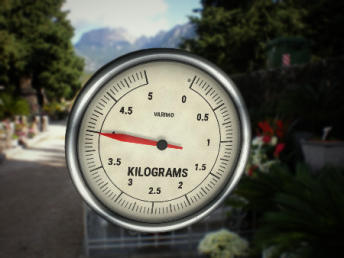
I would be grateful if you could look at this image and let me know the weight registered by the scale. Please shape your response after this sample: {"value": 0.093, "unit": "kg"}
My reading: {"value": 4, "unit": "kg"}
